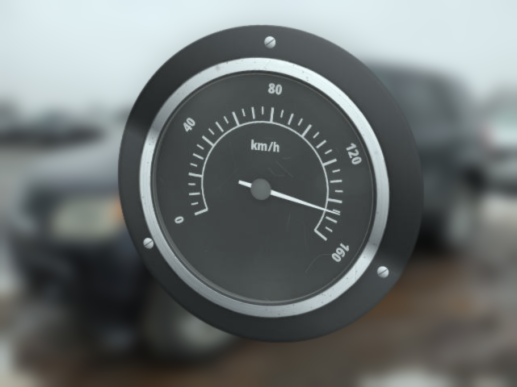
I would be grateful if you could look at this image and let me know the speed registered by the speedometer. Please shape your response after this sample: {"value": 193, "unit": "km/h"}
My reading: {"value": 145, "unit": "km/h"}
